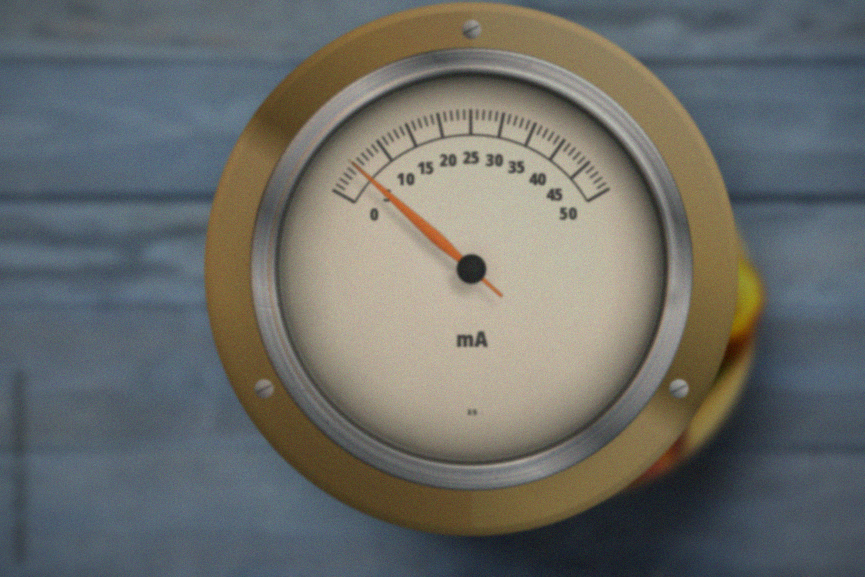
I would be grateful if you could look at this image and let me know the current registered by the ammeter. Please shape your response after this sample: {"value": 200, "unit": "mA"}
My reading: {"value": 5, "unit": "mA"}
